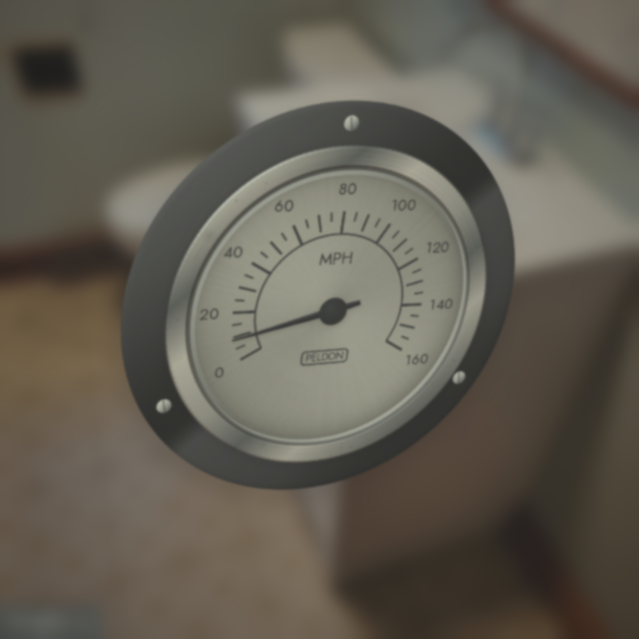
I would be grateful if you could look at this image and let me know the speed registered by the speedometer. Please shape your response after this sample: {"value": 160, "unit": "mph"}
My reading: {"value": 10, "unit": "mph"}
